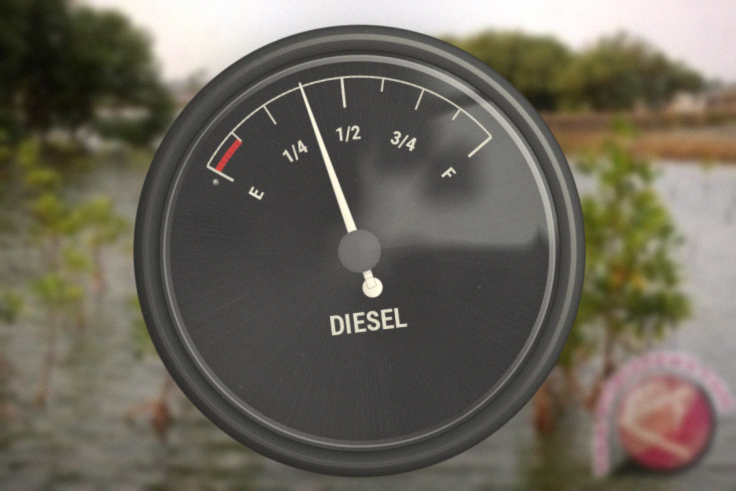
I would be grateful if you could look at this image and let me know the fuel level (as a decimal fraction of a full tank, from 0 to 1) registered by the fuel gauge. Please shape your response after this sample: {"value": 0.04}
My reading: {"value": 0.375}
